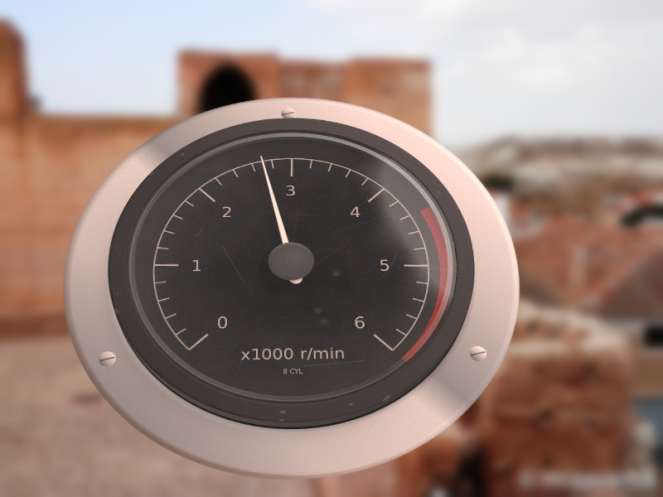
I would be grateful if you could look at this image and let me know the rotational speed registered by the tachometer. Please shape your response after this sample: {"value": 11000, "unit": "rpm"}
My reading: {"value": 2700, "unit": "rpm"}
